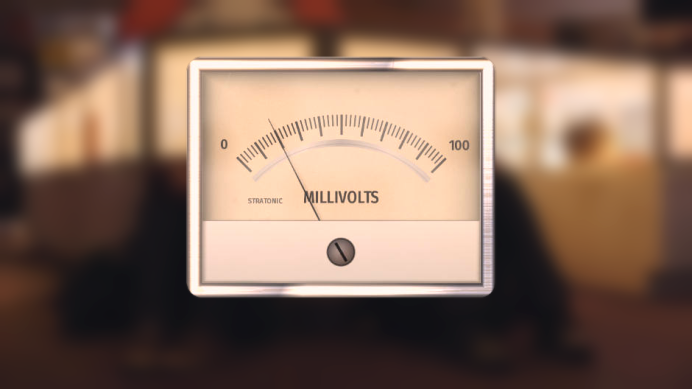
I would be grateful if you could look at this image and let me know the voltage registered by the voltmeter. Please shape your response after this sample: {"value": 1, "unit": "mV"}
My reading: {"value": 20, "unit": "mV"}
